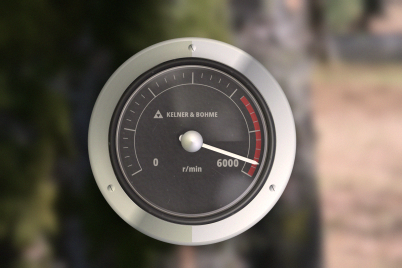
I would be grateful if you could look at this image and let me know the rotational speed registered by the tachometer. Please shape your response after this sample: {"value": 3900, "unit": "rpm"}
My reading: {"value": 5700, "unit": "rpm"}
